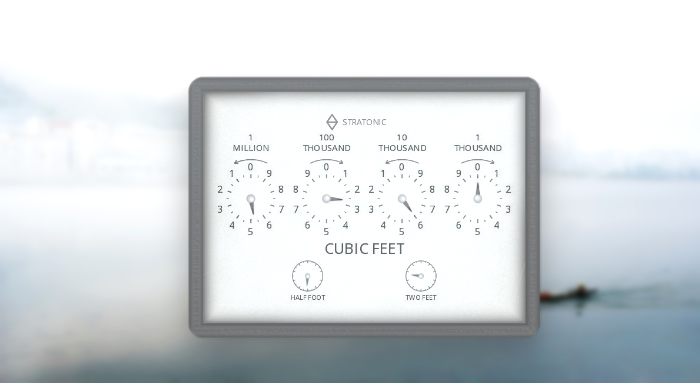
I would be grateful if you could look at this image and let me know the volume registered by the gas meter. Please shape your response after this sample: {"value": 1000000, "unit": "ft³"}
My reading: {"value": 526000, "unit": "ft³"}
